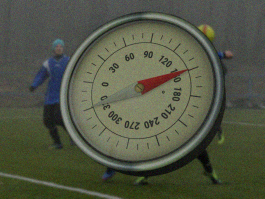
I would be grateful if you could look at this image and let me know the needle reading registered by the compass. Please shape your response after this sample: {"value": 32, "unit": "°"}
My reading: {"value": 150, "unit": "°"}
